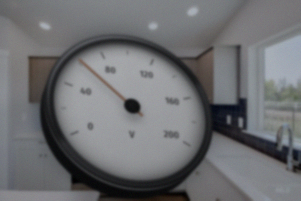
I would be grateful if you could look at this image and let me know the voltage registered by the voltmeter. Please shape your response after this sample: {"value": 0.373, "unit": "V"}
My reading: {"value": 60, "unit": "V"}
